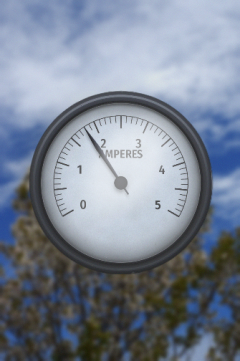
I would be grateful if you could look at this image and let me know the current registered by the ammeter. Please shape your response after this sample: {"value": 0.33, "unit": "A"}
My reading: {"value": 1.8, "unit": "A"}
